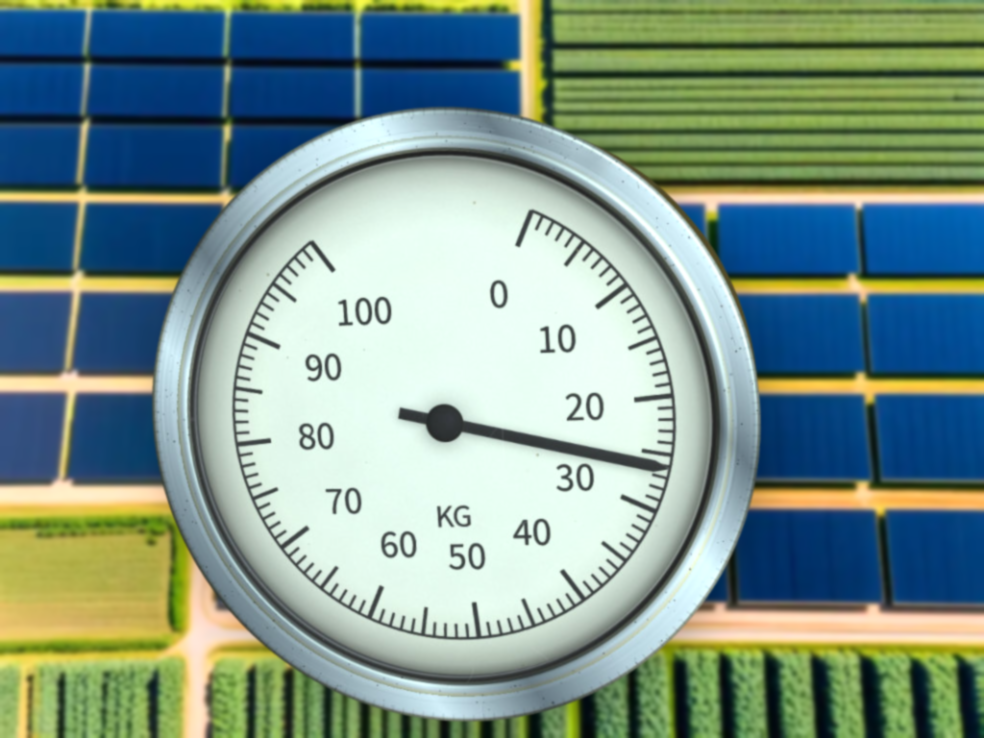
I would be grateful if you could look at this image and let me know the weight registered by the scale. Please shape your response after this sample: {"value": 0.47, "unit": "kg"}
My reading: {"value": 26, "unit": "kg"}
